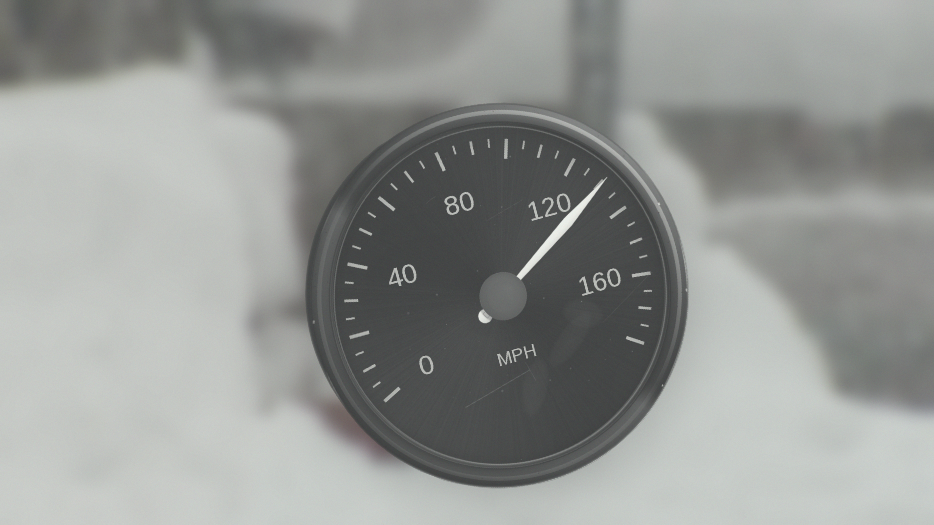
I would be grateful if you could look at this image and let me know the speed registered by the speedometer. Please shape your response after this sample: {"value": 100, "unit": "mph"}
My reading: {"value": 130, "unit": "mph"}
